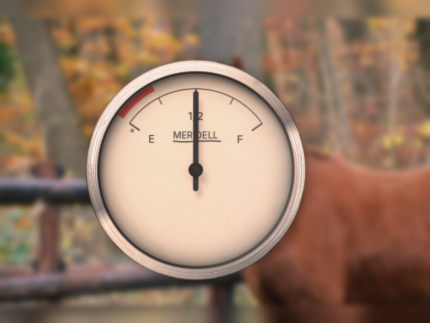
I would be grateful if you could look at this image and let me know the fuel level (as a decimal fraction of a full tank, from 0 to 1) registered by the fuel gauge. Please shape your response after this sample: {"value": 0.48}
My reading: {"value": 0.5}
